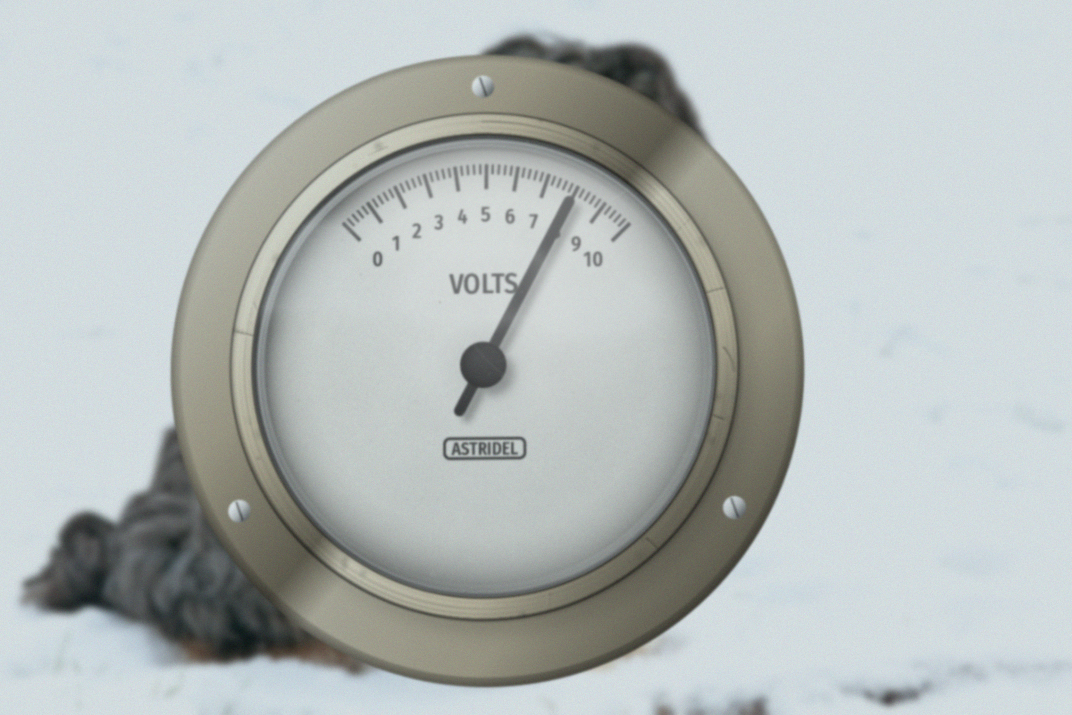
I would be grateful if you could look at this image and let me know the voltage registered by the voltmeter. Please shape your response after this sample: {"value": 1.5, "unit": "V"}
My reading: {"value": 8, "unit": "V"}
